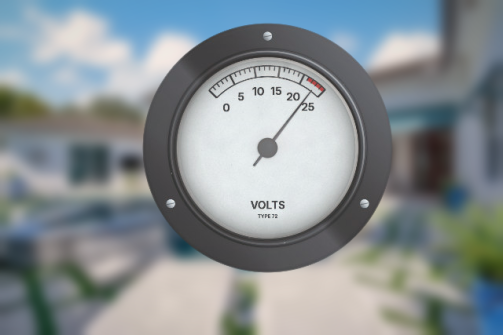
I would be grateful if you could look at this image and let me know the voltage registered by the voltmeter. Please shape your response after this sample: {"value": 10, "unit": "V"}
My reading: {"value": 23, "unit": "V"}
